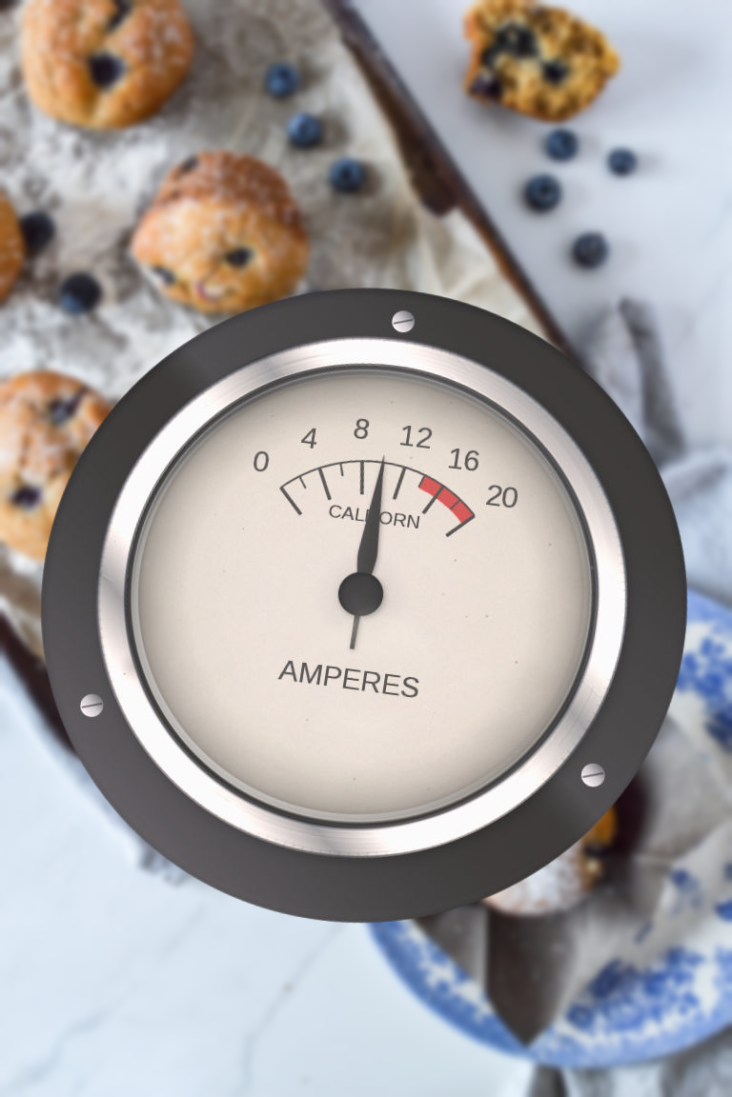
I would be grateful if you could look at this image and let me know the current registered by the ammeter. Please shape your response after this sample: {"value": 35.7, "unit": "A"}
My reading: {"value": 10, "unit": "A"}
